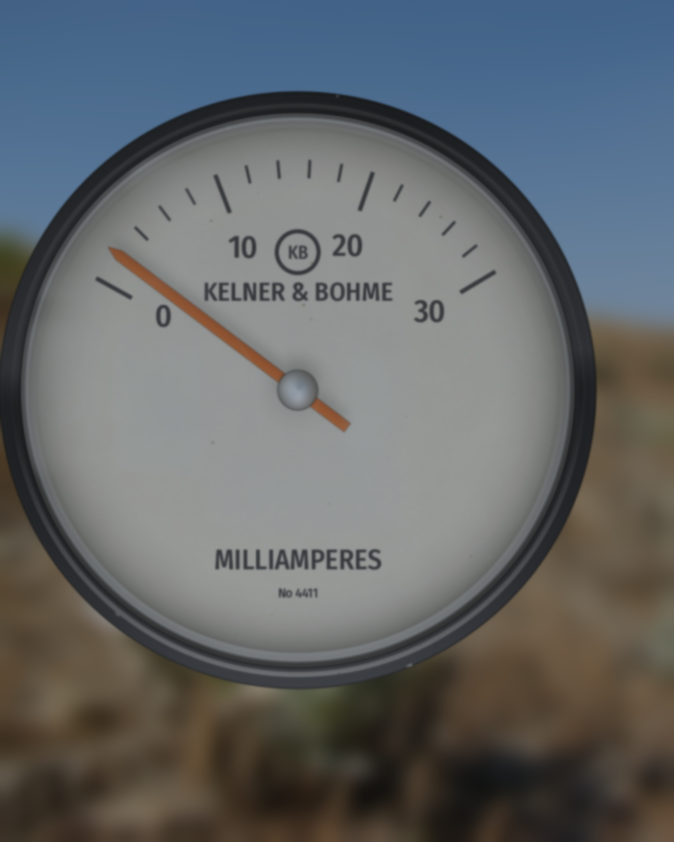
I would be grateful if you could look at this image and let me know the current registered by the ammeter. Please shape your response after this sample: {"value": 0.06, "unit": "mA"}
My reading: {"value": 2, "unit": "mA"}
